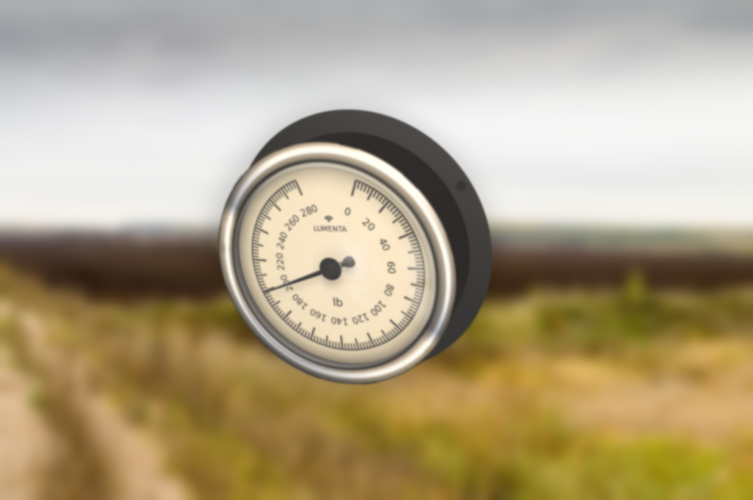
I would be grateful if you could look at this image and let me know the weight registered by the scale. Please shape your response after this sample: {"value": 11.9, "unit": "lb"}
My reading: {"value": 200, "unit": "lb"}
